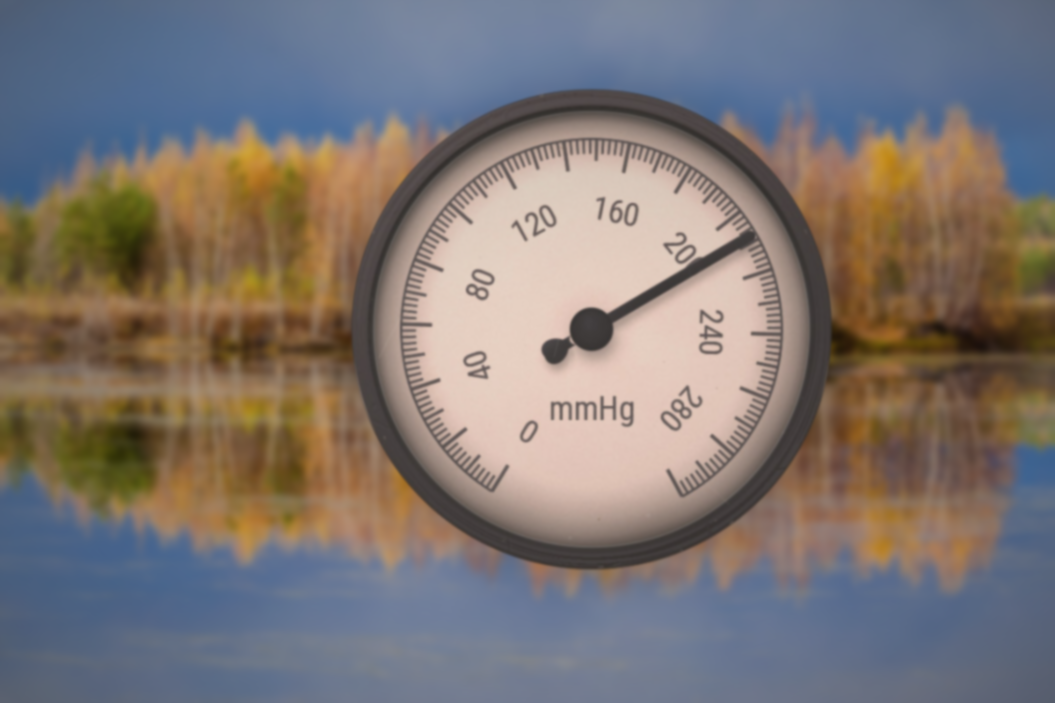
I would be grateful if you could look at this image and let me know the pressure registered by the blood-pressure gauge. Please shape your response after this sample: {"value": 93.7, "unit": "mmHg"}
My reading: {"value": 208, "unit": "mmHg"}
